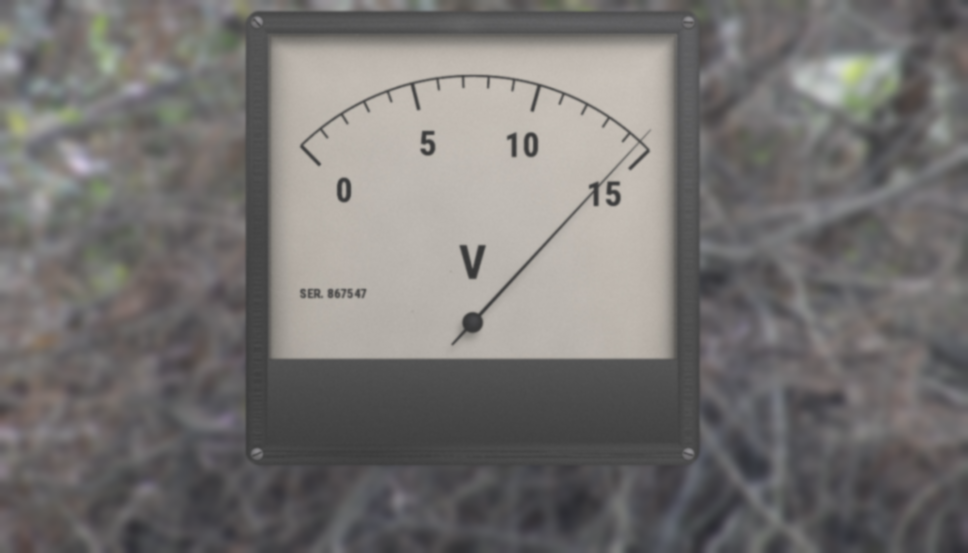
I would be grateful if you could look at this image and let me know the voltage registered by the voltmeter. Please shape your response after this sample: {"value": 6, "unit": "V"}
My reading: {"value": 14.5, "unit": "V"}
